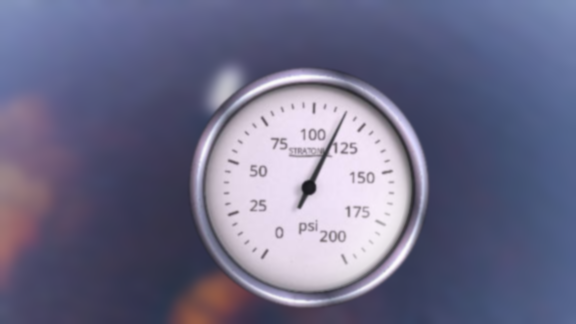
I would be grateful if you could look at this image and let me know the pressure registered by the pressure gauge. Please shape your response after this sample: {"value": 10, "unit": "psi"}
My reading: {"value": 115, "unit": "psi"}
